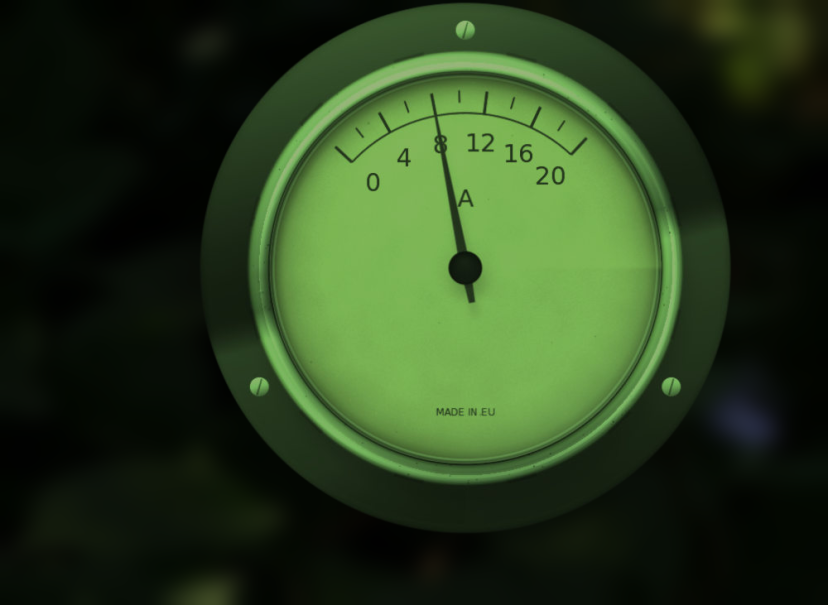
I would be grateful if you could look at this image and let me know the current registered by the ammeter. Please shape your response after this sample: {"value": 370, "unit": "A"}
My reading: {"value": 8, "unit": "A"}
